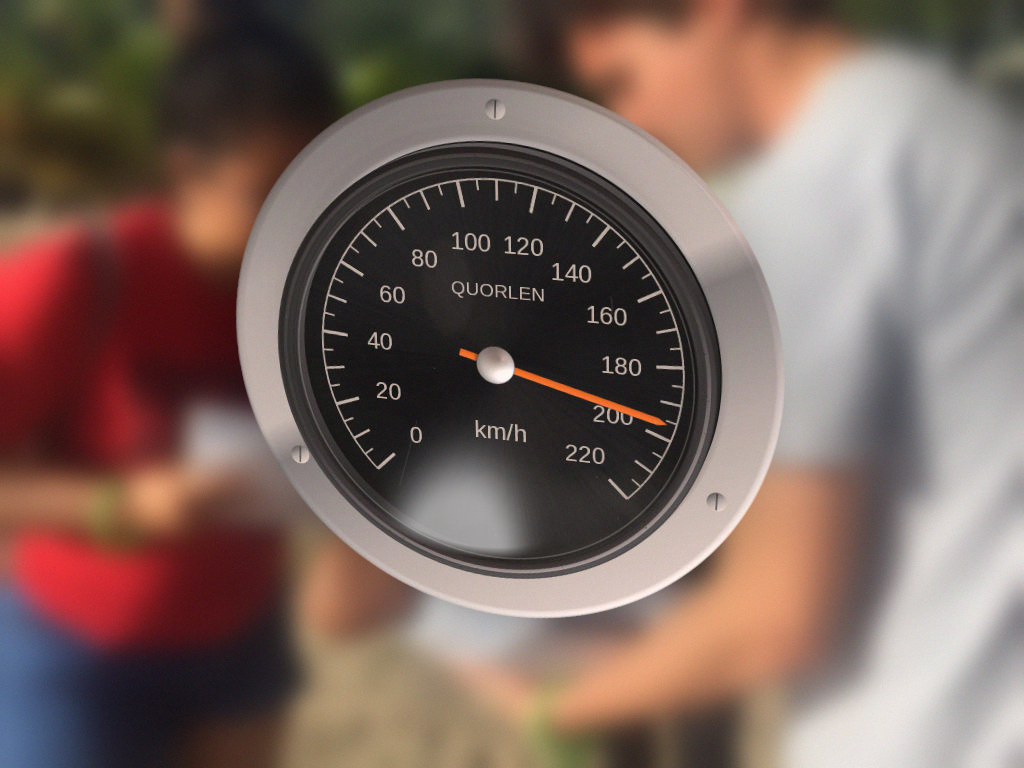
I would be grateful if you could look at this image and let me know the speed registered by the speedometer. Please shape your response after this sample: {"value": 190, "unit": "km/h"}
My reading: {"value": 195, "unit": "km/h"}
